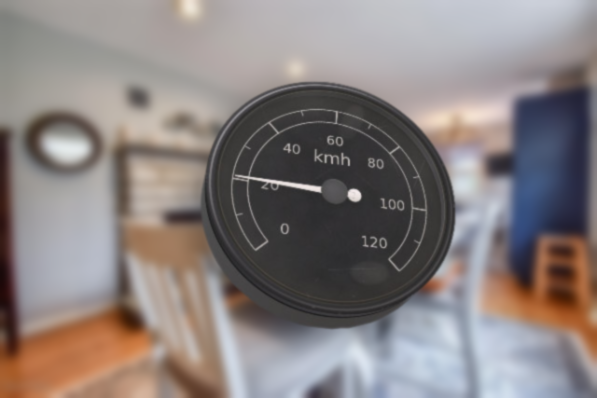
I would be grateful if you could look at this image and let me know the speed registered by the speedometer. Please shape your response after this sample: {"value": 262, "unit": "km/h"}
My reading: {"value": 20, "unit": "km/h"}
